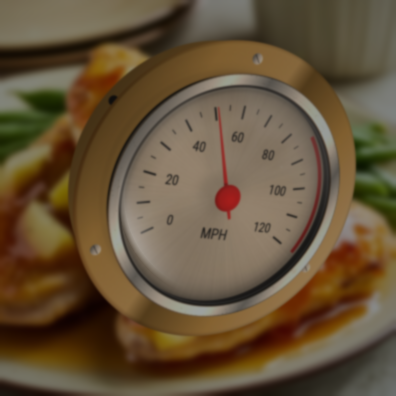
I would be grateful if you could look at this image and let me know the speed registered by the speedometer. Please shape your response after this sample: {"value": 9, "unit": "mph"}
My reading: {"value": 50, "unit": "mph"}
